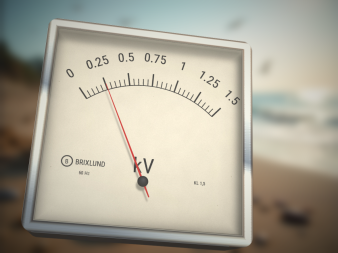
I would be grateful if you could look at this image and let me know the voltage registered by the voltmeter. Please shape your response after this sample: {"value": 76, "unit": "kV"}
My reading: {"value": 0.25, "unit": "kV"}
